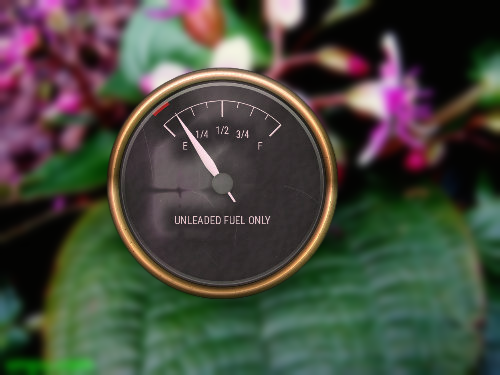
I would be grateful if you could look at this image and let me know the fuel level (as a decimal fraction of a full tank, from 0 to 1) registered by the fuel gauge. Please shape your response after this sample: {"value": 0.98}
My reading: {"value": 0.125}
